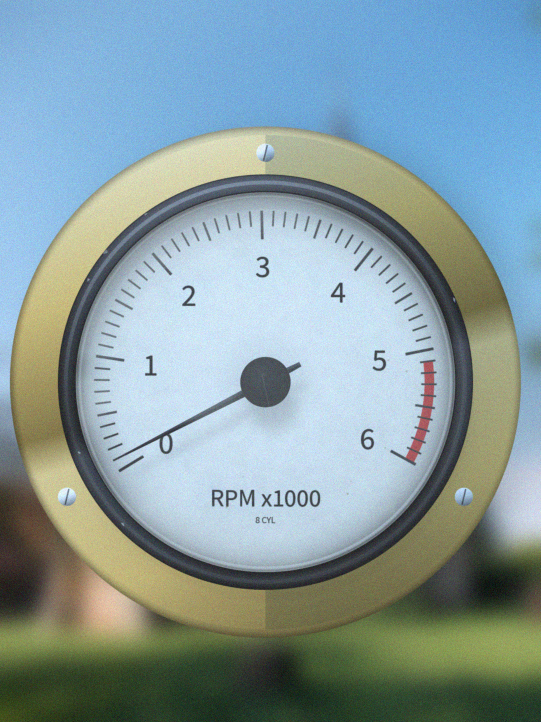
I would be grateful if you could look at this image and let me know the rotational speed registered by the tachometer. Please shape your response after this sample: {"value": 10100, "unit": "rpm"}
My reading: {"value": 100, "unit": "rpm"}
